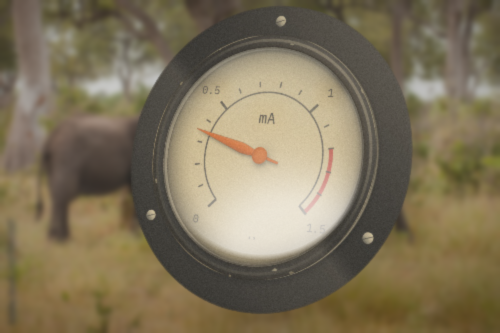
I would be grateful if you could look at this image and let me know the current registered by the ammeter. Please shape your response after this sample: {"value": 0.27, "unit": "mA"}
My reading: {"value": 0.35, "unit": "mA"}
